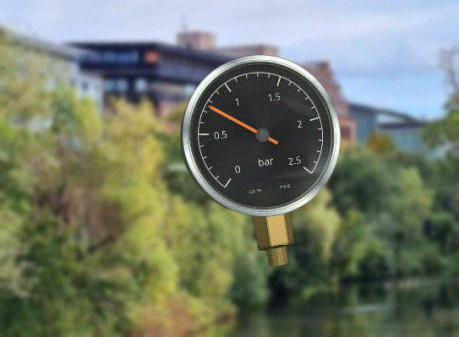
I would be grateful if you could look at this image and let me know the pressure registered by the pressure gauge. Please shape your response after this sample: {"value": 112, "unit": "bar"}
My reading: {"value": 0.75, "unit": "bar"}
